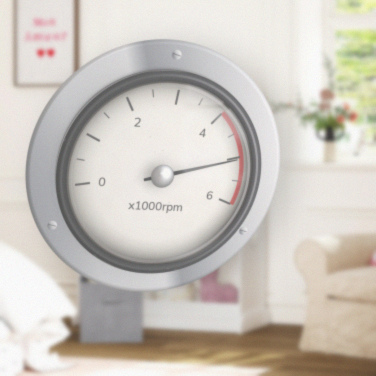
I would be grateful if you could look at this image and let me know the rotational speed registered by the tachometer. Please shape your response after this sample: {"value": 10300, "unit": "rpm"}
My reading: {"value": 5000, "unit": "rpm"}
